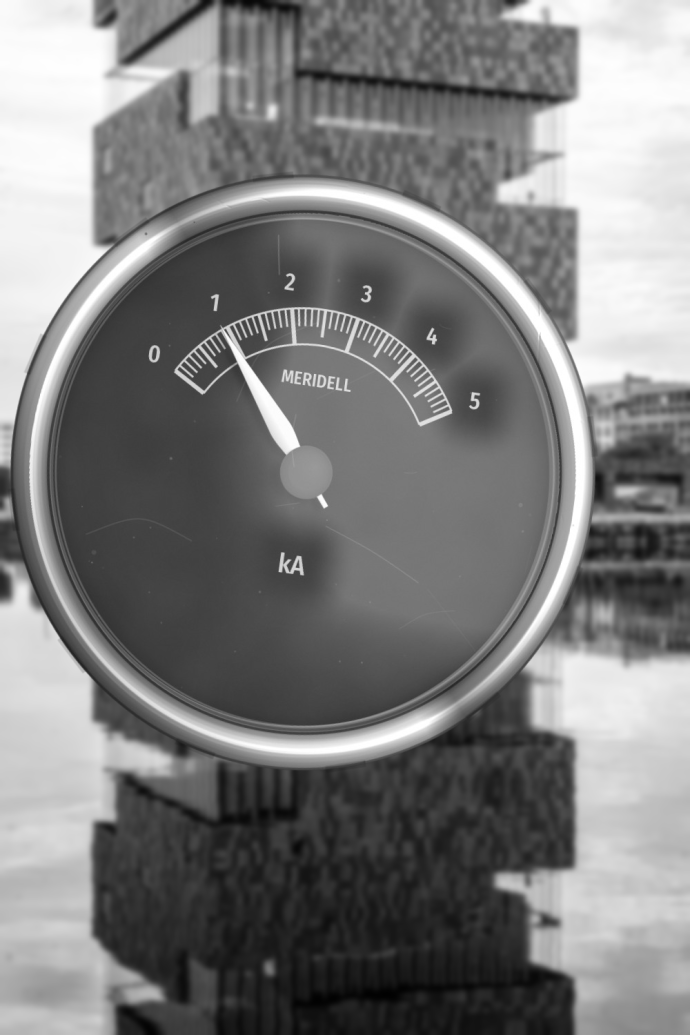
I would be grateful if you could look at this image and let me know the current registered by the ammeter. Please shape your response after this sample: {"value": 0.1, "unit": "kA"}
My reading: {"value": 0.9, "unit": "kA"}
